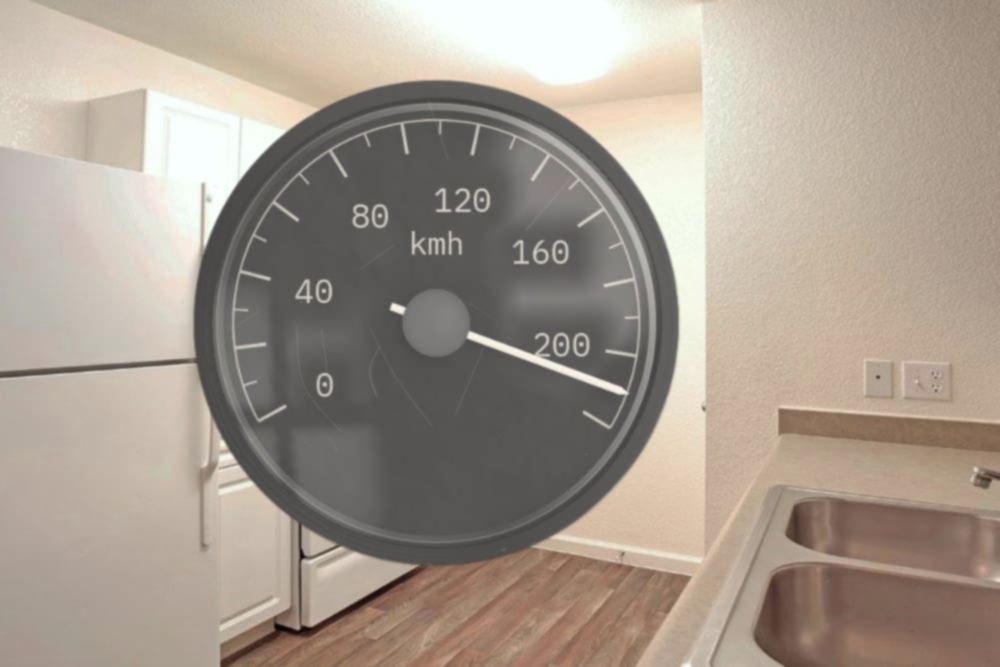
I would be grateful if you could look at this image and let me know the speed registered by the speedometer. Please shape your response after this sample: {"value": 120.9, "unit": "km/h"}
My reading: {"value": 210, "unit": "km/h"}
